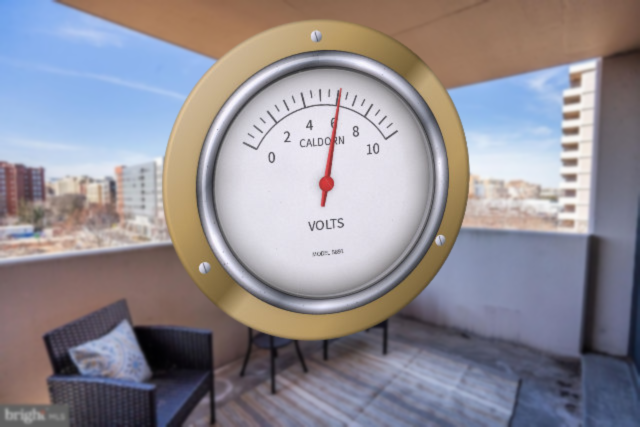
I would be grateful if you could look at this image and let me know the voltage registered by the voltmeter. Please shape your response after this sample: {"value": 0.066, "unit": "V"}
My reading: {"value": 6, "unit": "V"}
